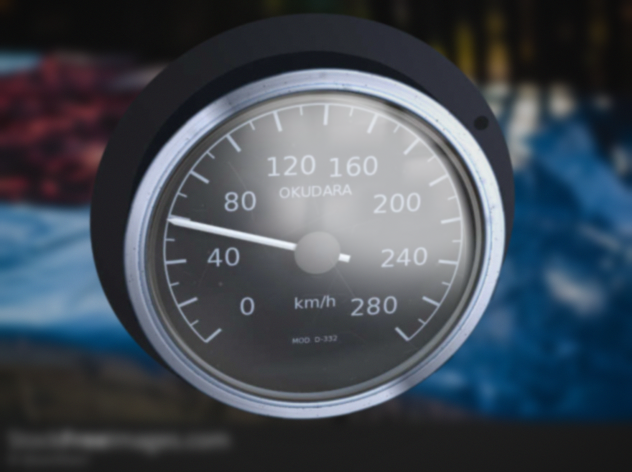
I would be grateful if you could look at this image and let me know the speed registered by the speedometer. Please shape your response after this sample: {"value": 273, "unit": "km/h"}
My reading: {"value": 60, "unit": "km/h"}
